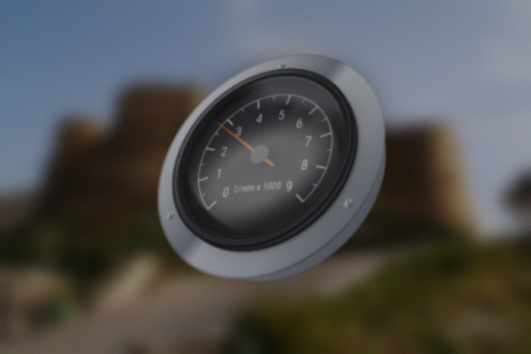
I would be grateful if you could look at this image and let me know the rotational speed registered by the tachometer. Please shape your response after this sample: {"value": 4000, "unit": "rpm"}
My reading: {"value": 2750, "unit": "rpm"}
